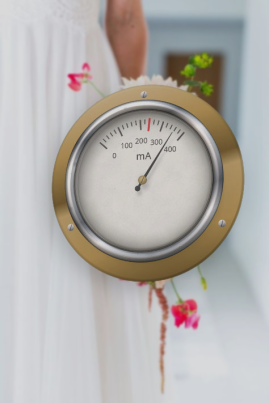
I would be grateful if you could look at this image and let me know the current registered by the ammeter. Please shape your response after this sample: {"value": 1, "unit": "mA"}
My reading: {"value": 360, "unit": "mA"}
